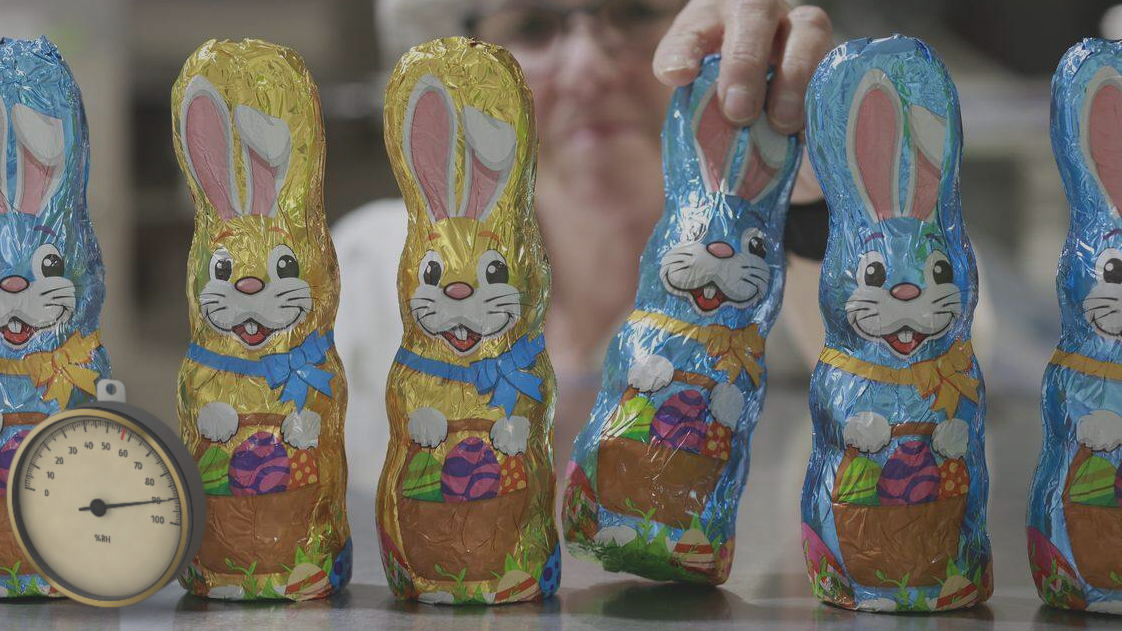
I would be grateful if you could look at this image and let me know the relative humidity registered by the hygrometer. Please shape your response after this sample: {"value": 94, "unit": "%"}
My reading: {"value": 90, "unit": "%"}
